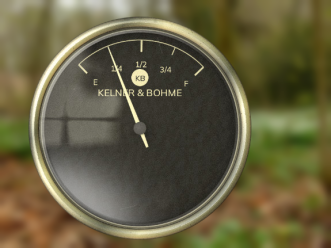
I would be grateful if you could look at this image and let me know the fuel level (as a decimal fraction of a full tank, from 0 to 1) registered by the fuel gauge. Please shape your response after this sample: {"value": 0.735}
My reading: {"value": 0.25}
